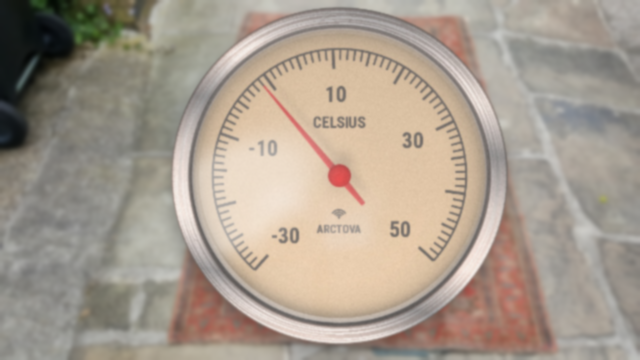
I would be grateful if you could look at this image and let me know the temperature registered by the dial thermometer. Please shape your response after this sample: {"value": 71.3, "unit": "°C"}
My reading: {"value": -1, "unit": "°C"}
